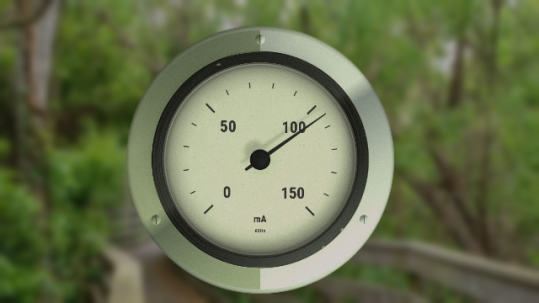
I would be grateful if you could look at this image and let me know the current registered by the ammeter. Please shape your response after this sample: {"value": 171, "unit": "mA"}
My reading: {"value": 105, "unit": "mA"}
